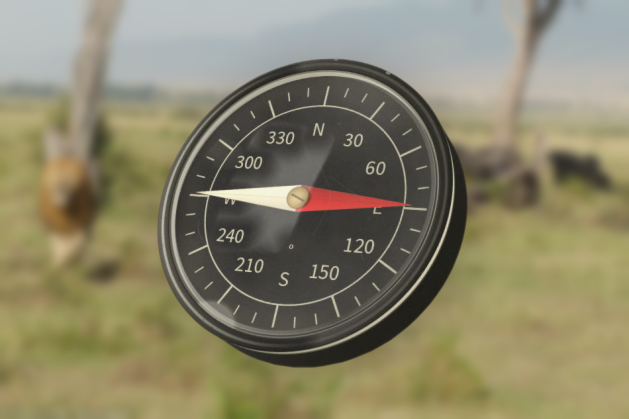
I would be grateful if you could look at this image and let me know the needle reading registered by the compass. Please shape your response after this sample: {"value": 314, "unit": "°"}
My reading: {"value": 90, "unit": "°"}
